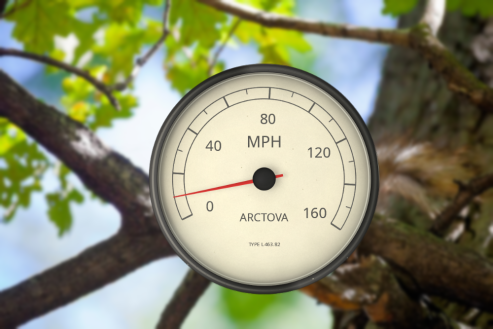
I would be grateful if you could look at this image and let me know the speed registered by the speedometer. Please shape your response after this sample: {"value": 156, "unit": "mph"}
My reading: {"value": 10, "unit": "mph"}
